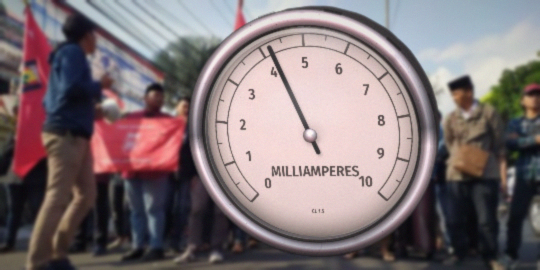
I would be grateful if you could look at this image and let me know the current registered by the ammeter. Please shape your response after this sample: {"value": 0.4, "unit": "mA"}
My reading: {"value": 4.25, "unit": "mA"}
